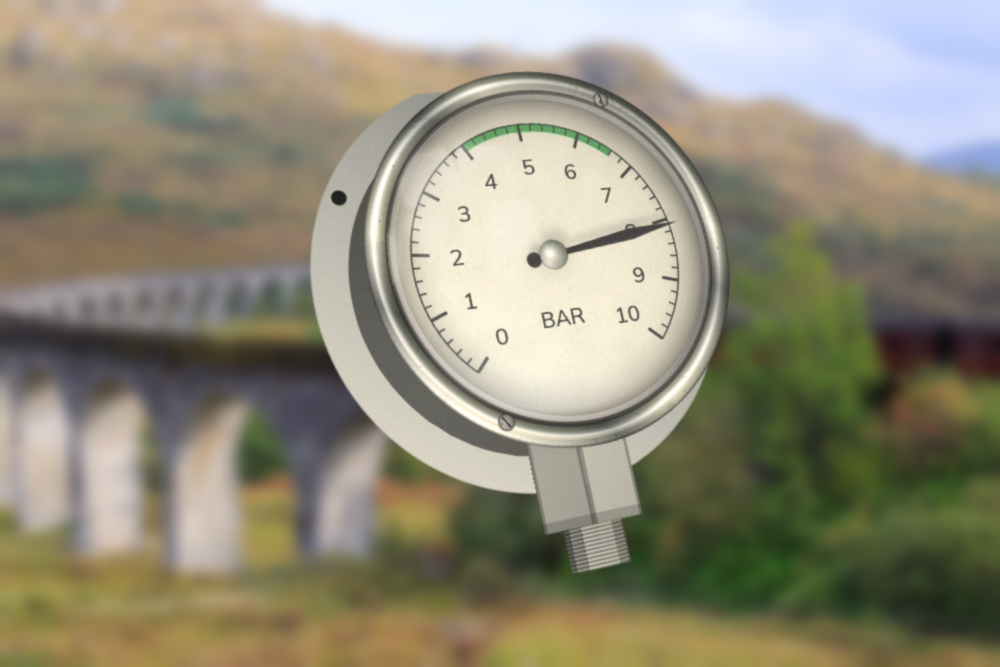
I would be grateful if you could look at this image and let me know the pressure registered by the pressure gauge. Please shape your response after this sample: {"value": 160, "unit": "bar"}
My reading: {"value": 8.1, "unit": "bar"}
